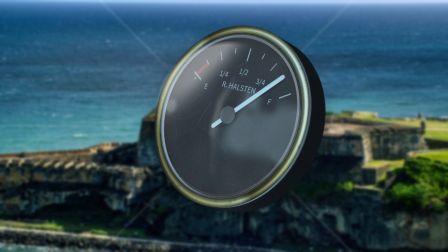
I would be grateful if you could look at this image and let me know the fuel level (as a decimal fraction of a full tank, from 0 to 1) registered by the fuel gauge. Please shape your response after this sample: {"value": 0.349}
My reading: {"value": 0.875}
